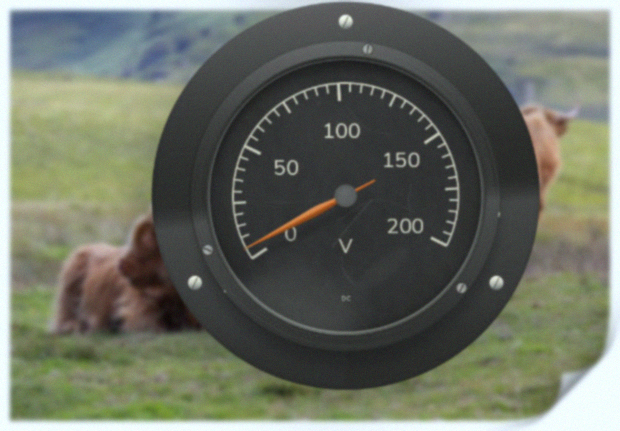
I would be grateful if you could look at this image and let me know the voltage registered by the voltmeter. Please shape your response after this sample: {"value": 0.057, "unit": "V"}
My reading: {"value": 5, "unit": "V"}
